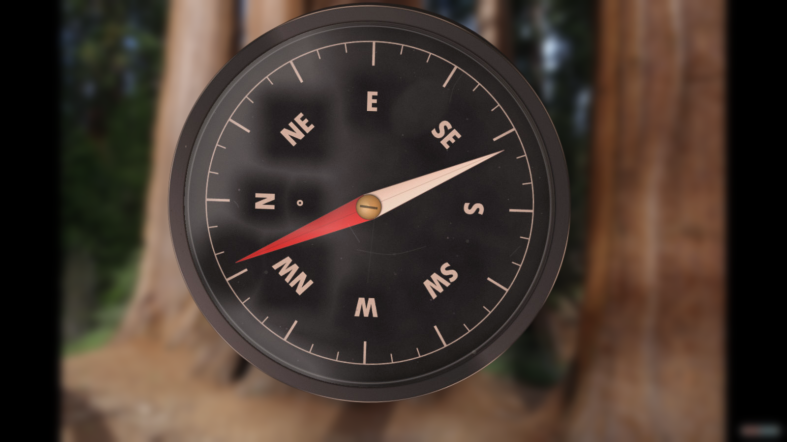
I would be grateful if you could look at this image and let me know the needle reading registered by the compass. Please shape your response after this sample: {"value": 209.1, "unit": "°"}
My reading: {"value": 335, "unit": "°"}
